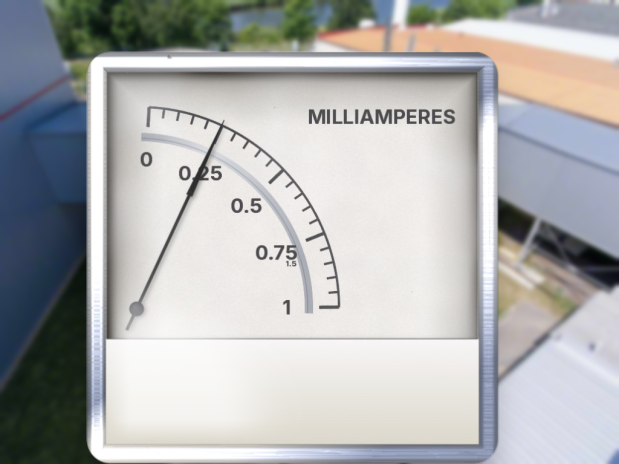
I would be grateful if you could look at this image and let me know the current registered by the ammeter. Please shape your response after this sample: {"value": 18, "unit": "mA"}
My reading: {"value": 0.25, "unit": "mA"}
